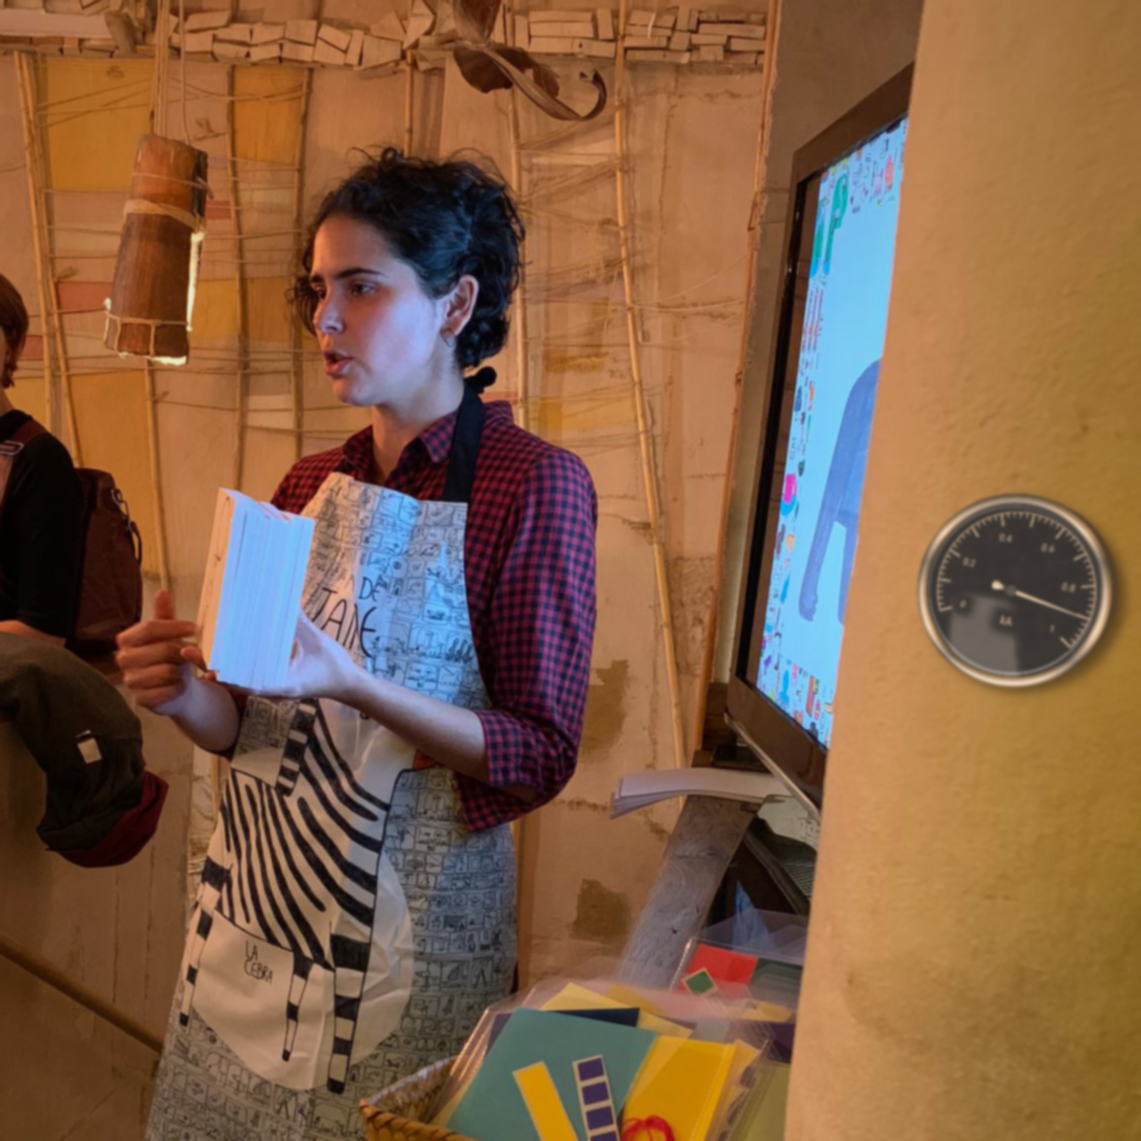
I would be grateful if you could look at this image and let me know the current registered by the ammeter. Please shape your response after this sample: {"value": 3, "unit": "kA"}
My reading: {"value": 0.9, "unit": "kA"}
